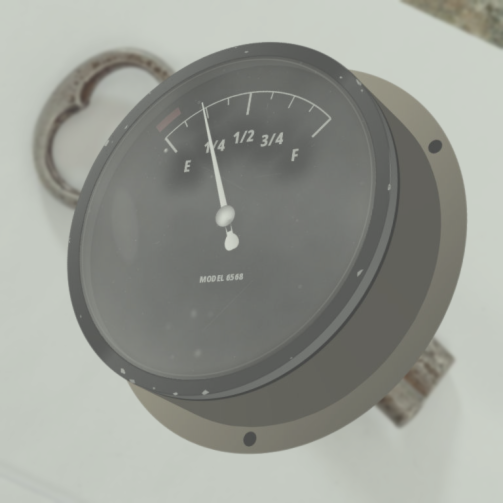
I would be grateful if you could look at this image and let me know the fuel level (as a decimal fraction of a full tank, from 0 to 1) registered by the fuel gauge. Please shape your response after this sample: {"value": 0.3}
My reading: {"value": 0.25}
